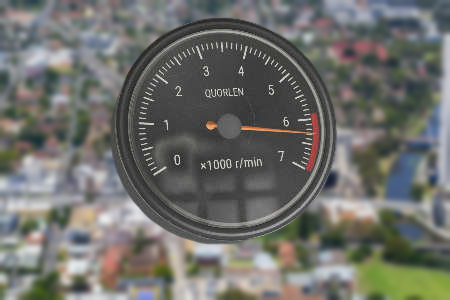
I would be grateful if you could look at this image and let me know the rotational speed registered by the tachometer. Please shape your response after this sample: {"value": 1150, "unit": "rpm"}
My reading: {"value": 6300, "unit": "rpm"}
